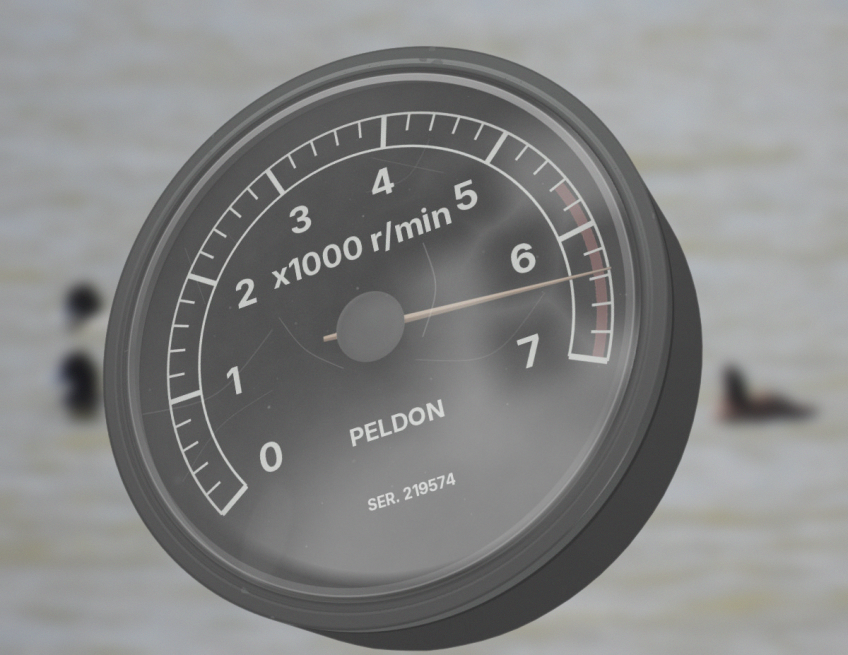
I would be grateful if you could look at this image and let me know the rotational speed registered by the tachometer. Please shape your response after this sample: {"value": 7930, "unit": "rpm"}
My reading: {"value": 6400, "unit": "rpm"}
